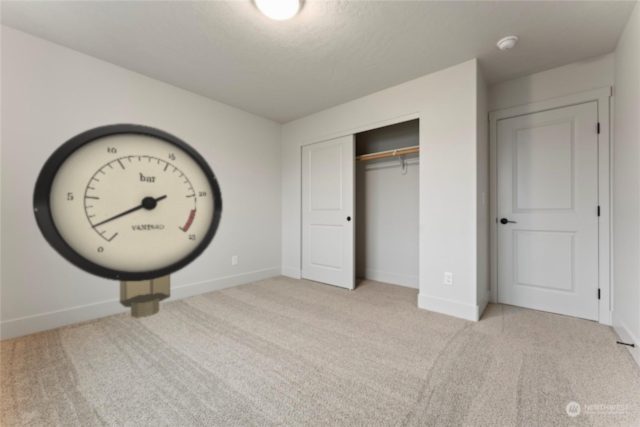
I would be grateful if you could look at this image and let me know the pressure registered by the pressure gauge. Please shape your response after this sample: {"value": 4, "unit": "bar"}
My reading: {"value": 2, "unit": "bar"}
